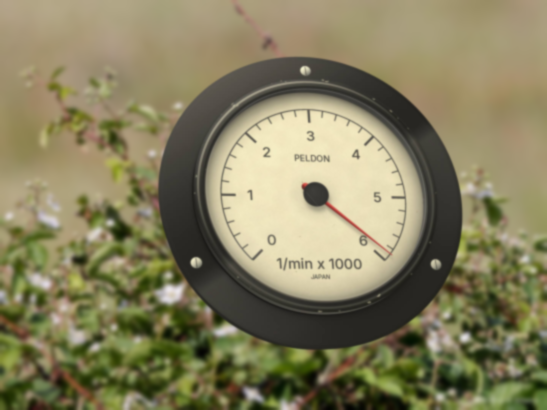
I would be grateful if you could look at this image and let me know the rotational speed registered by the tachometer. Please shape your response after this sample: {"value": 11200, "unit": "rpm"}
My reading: {"value": 5900, "unit": "rpm"}
